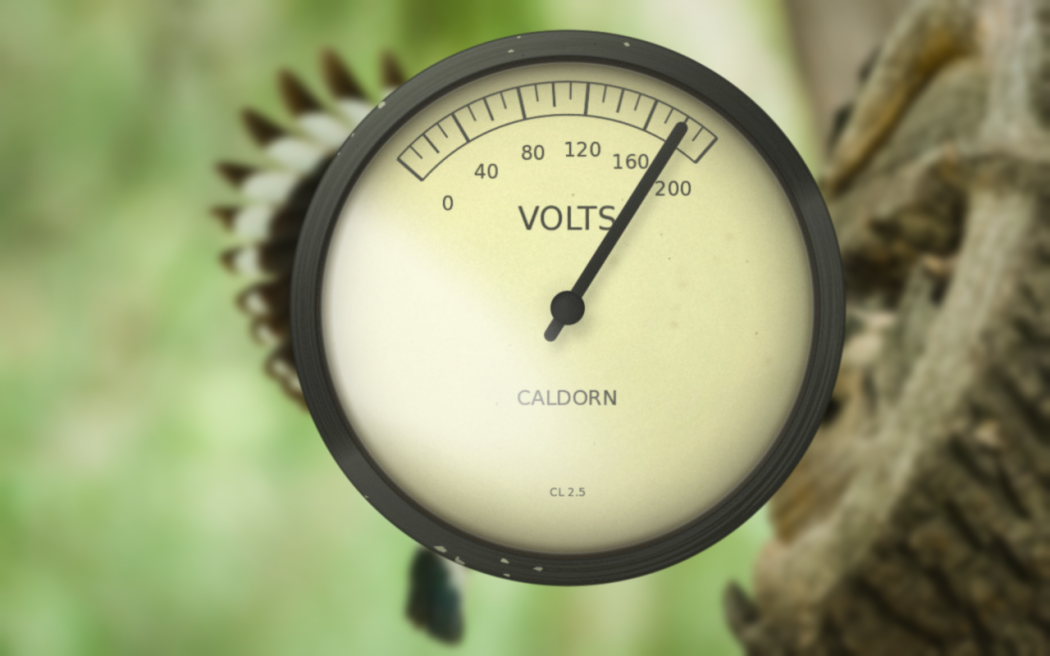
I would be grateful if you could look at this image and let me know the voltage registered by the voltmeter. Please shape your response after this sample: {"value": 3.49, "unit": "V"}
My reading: {"value": 180, "unit": "V"}
